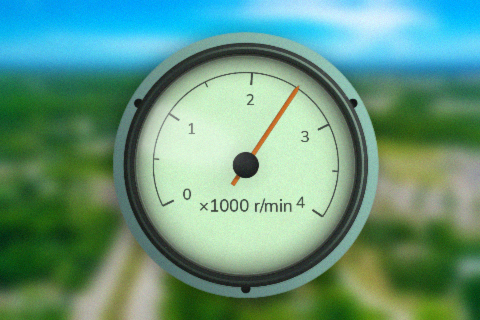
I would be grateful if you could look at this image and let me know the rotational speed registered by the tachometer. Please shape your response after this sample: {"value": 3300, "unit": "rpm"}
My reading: {"value": 2500, "unit": "rpm"}
